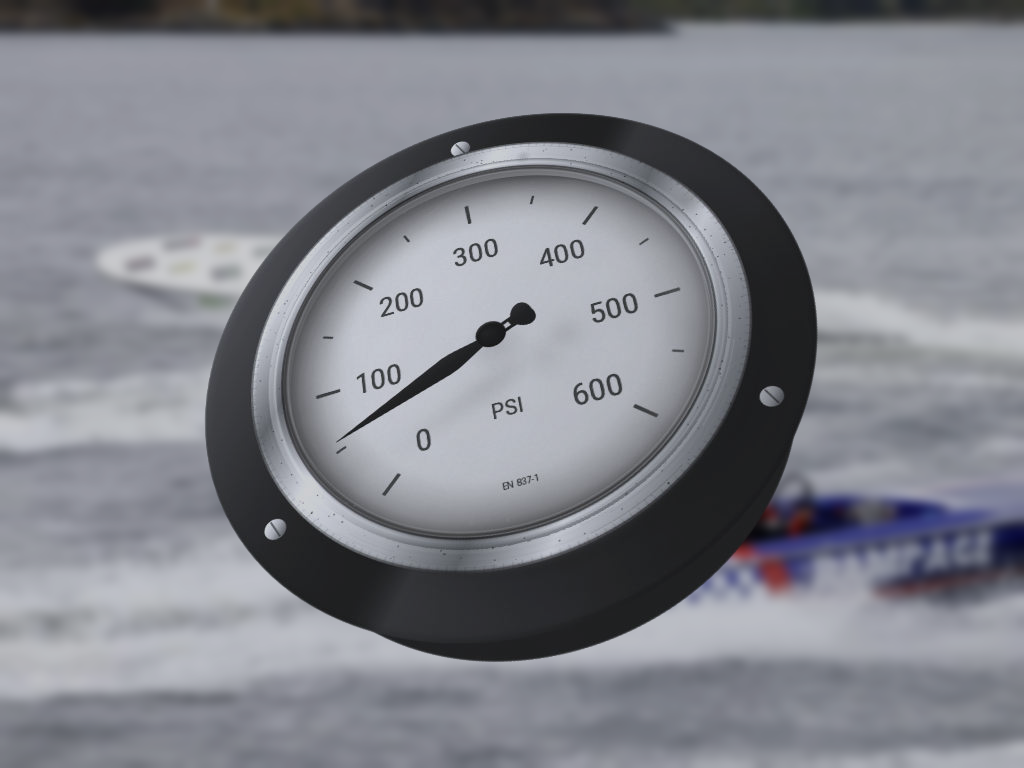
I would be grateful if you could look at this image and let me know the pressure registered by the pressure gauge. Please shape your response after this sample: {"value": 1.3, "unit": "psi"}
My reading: {"value": 50, "unit": "psi"}
